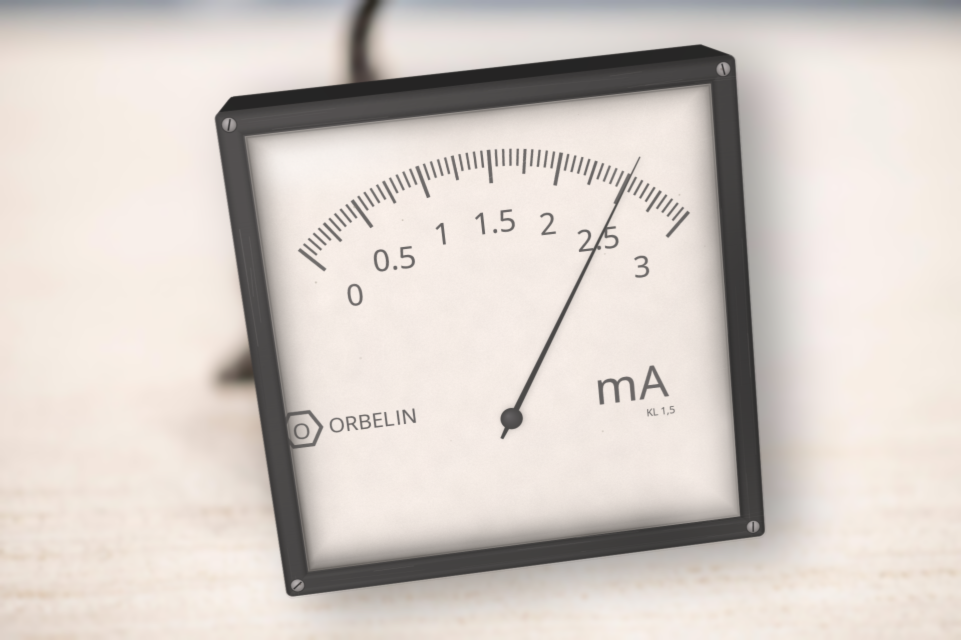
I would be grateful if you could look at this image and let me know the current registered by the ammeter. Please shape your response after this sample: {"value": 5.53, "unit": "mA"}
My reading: {"value": 2.5, "unit": "mA"}
